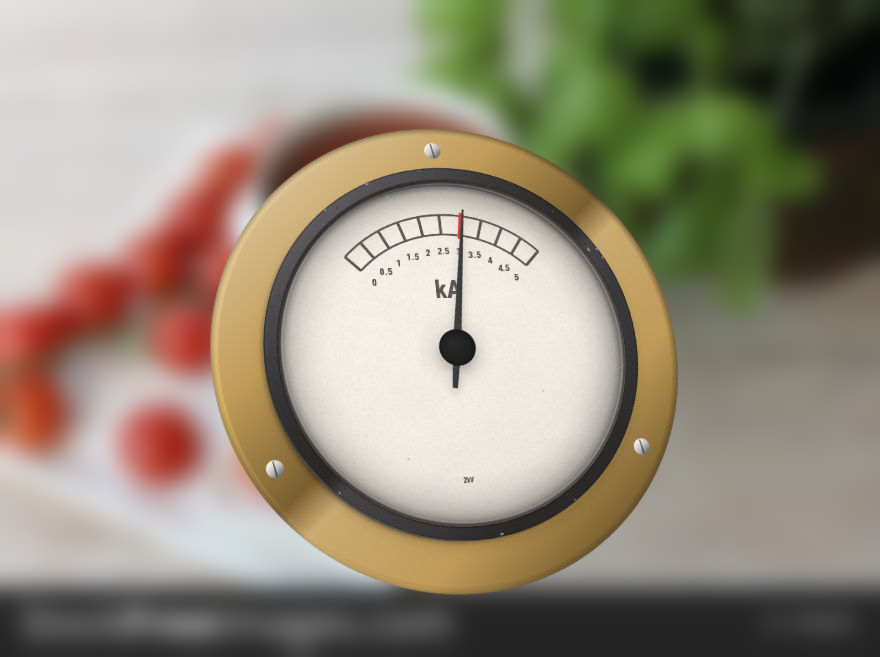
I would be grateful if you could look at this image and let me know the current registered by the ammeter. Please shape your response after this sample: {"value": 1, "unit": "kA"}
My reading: {"value": 3, "unit": "kA"}
